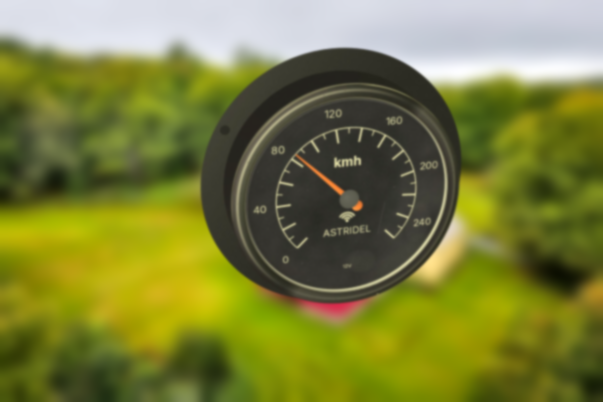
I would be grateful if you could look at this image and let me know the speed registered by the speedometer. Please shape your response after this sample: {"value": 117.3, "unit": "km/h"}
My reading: {"value": 85, "unit": "km/h"}
